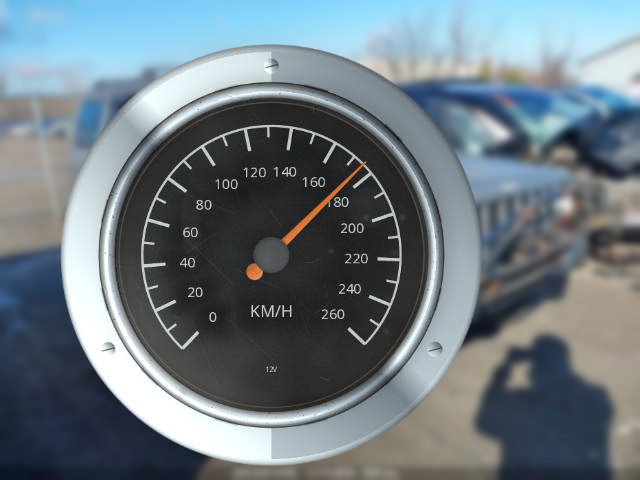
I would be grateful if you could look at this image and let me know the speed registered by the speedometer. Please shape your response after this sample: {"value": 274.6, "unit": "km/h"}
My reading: {"value": 175, "unit": "km/h"}
